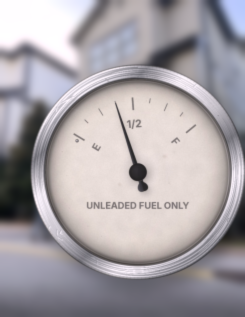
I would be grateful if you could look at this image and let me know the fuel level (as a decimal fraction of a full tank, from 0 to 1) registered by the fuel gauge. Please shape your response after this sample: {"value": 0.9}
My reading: {"value": 0.375}
